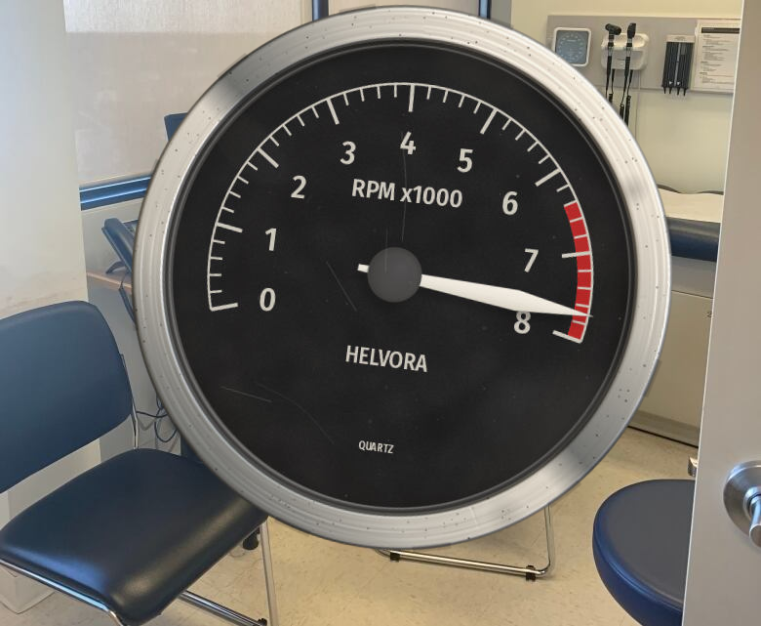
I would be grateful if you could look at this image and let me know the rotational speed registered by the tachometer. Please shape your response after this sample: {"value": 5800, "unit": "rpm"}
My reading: {"value": 7700, "unit": "rpm"}
